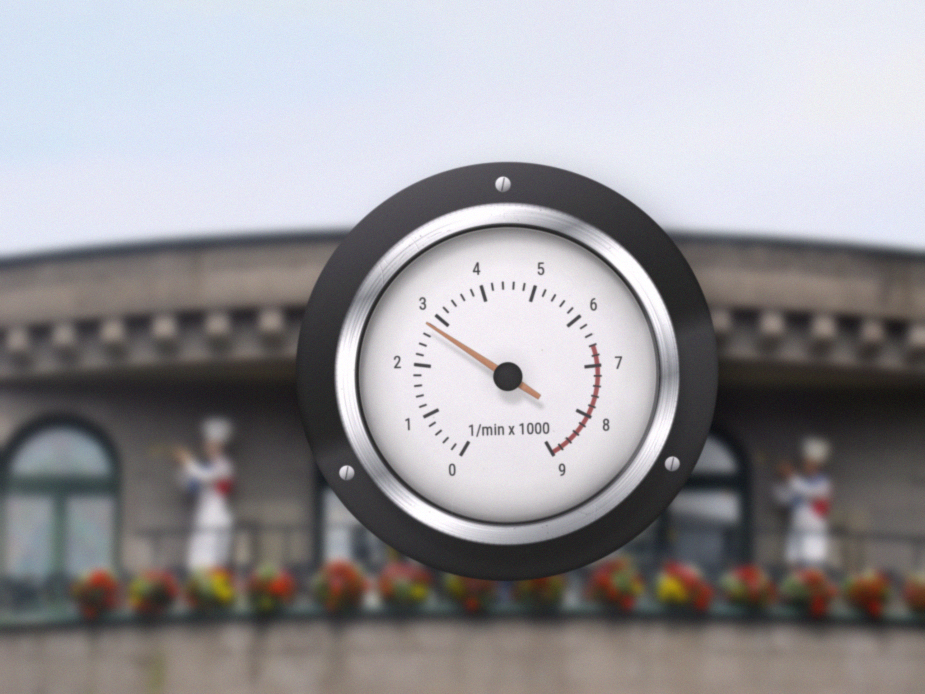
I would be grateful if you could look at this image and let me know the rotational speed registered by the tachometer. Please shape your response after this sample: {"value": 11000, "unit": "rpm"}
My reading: {"value": 2800, "unit": "rpm"}
